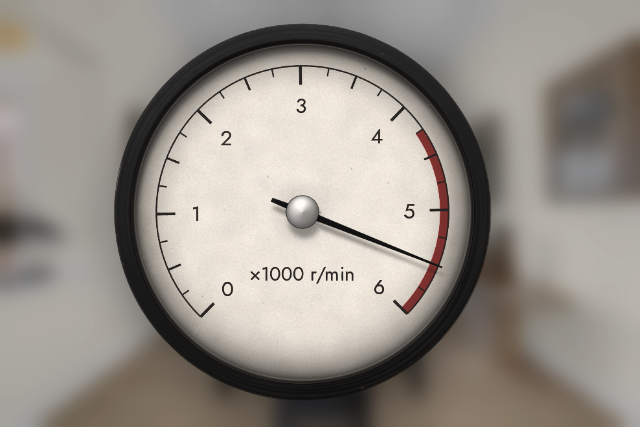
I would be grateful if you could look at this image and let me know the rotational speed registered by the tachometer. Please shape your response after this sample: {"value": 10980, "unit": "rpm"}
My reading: {"value": 5500, "unit": "rpm"}
